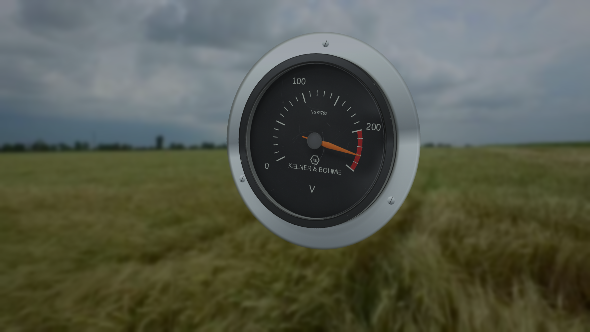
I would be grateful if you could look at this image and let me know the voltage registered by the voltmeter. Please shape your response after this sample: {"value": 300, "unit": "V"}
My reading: {"value": 230, "unit": "V"}
